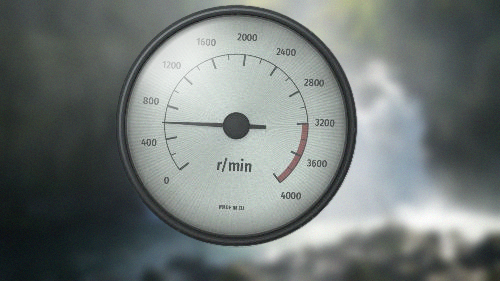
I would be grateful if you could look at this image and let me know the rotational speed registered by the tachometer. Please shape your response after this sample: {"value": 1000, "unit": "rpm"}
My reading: {"value": 600, "unit": "rpm"}
